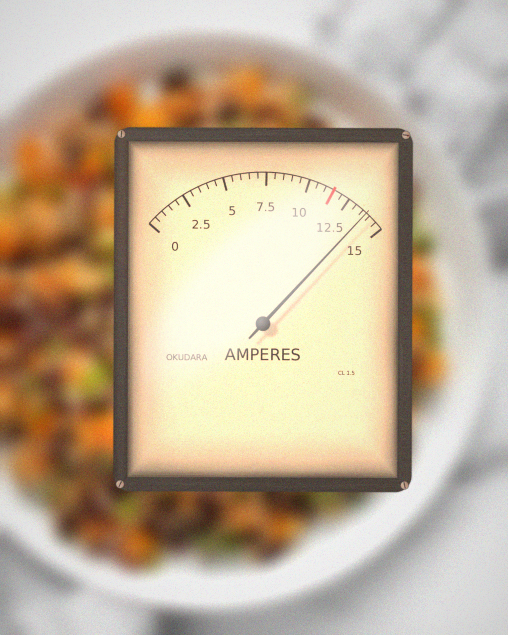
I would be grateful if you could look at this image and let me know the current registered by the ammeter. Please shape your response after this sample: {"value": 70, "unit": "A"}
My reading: {"value": 13.75, "unit": "A"}
